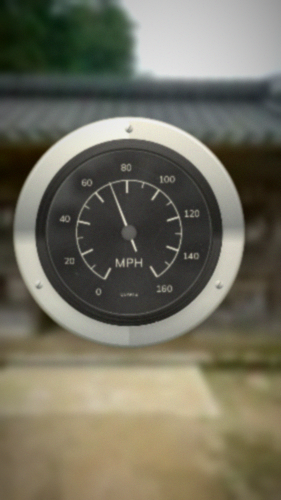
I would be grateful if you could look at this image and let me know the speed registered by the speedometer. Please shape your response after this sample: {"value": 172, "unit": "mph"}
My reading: {"value": 70, "unit": "mph"}
